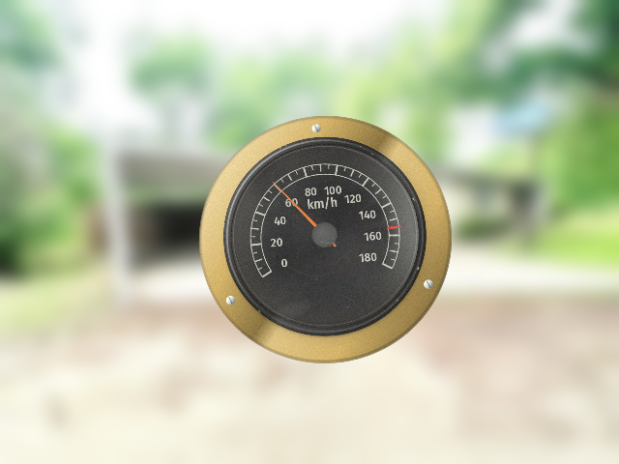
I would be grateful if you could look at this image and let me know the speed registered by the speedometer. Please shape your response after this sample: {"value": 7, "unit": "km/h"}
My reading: {"value": 60, "unit": "km/h"}
